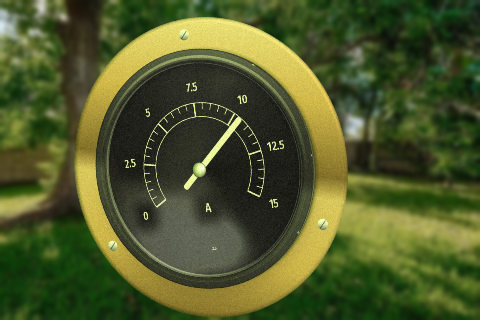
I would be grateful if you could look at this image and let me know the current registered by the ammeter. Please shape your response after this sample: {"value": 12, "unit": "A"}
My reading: {"value": 10.5, "unit": "A"}
